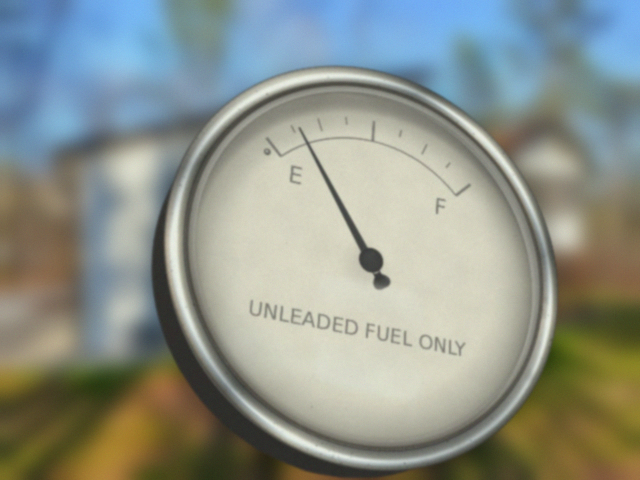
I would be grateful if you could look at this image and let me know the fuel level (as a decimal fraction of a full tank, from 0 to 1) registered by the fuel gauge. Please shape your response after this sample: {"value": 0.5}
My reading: {"value": 0.125}
